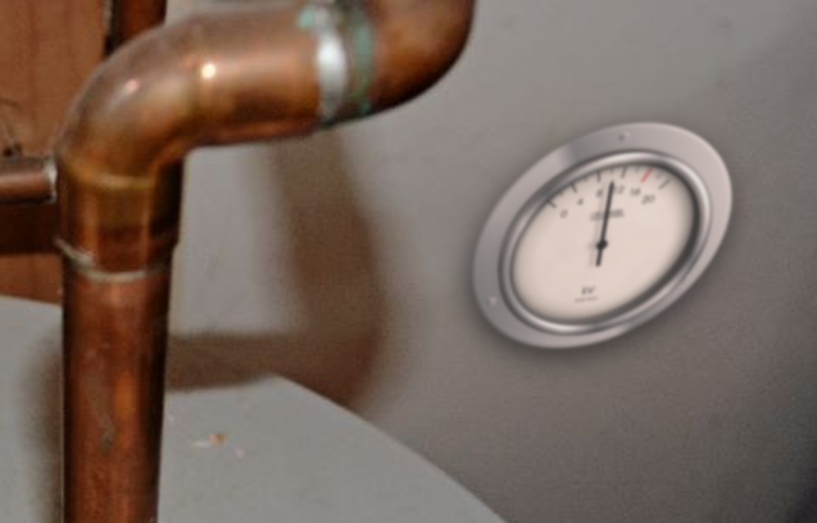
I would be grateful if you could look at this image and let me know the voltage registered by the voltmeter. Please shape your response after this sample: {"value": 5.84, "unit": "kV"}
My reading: {"value": 10, "unit": "kV"}
